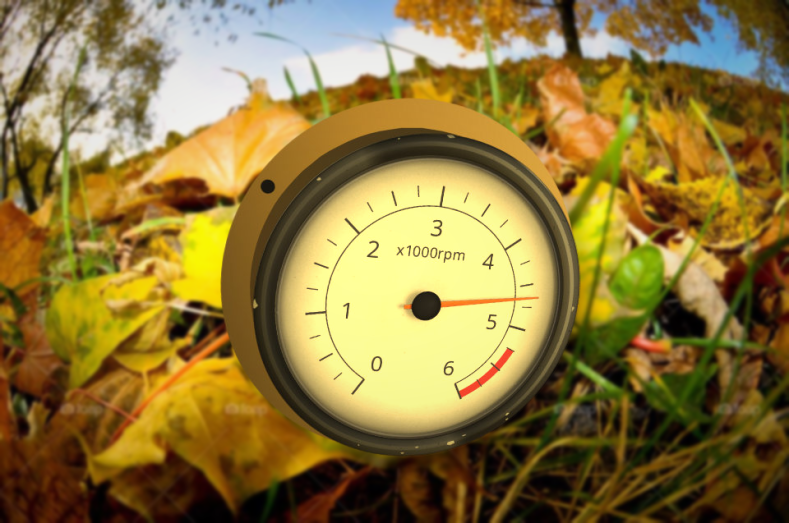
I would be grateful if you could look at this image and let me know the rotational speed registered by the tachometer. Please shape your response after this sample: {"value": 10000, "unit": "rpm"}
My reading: {"value": 4625, "unit": "rpm"}
